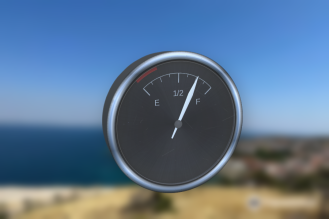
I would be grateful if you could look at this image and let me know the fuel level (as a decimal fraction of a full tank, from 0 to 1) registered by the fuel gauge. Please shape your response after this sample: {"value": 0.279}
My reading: {"value": 0.75}
